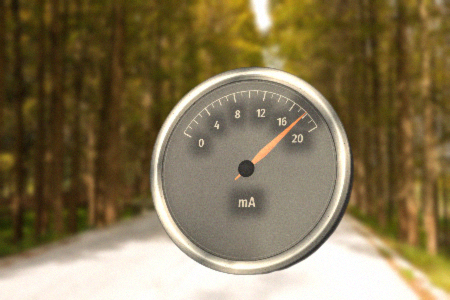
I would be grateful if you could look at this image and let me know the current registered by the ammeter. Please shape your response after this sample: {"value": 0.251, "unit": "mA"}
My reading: {"value": 18, "unit": "mA"}
